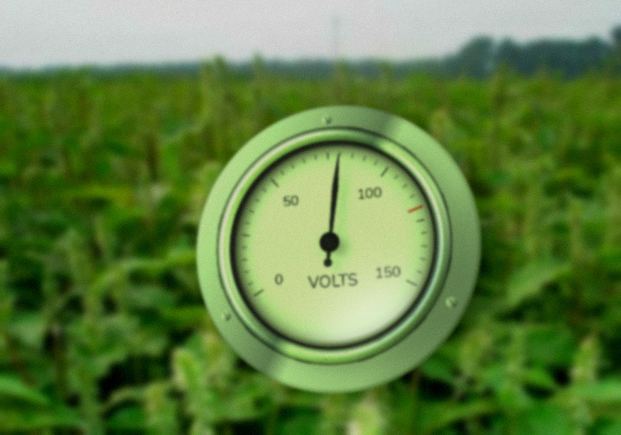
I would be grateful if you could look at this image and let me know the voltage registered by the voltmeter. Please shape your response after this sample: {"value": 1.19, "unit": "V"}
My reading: {"value": 80, "unit": "V"}
